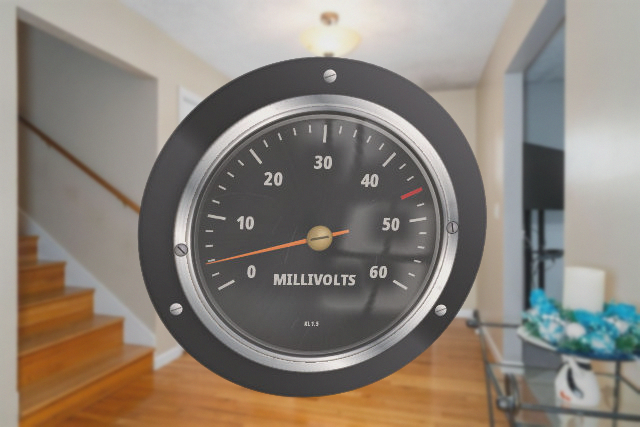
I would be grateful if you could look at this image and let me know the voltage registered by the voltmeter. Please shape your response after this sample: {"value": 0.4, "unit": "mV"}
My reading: {"value": 4, "unit": "mV"}
